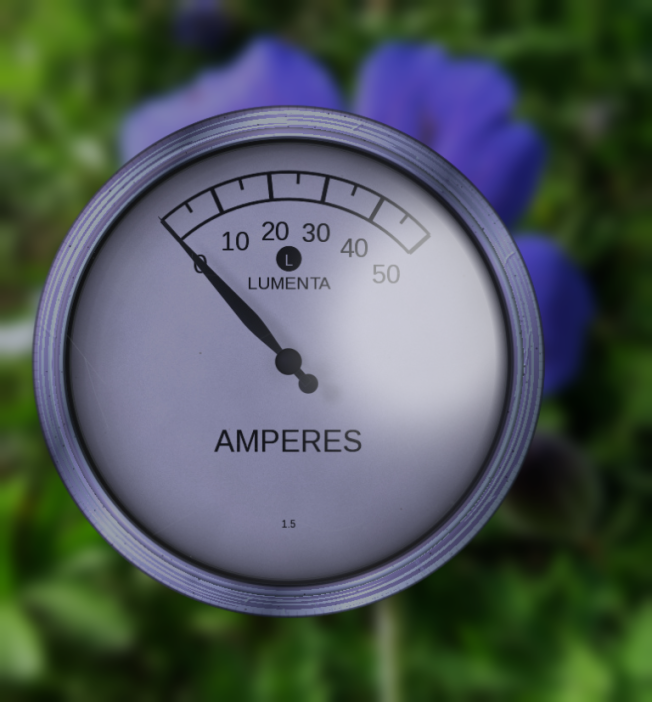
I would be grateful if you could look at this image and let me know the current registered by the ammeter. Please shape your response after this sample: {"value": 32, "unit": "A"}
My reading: {"value": 0, "unit": "A"}
